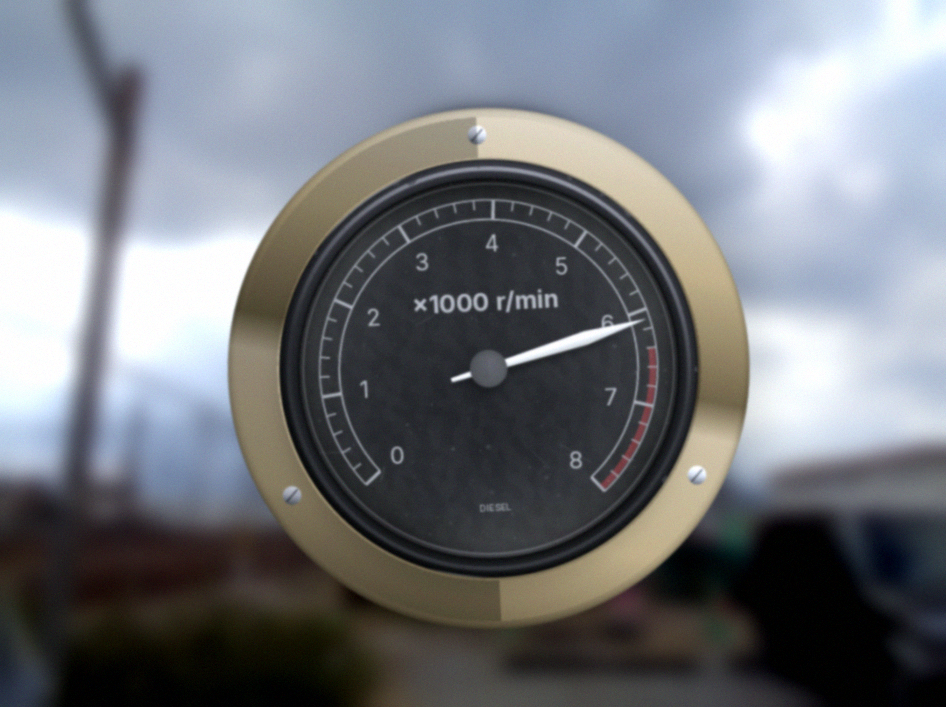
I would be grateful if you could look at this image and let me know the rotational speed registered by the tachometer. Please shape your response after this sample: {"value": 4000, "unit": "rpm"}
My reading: {"value": 6100, "unit": "rpm"}
